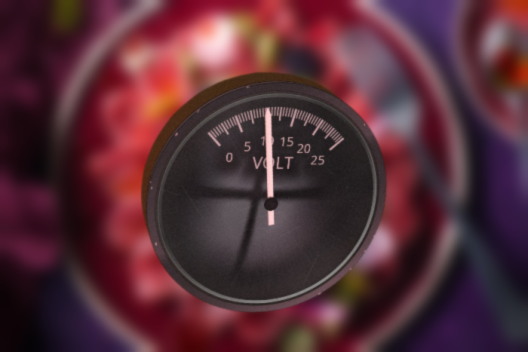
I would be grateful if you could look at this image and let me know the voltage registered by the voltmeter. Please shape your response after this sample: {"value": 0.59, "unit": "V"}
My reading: {"value": 10, "unit": "V"}
